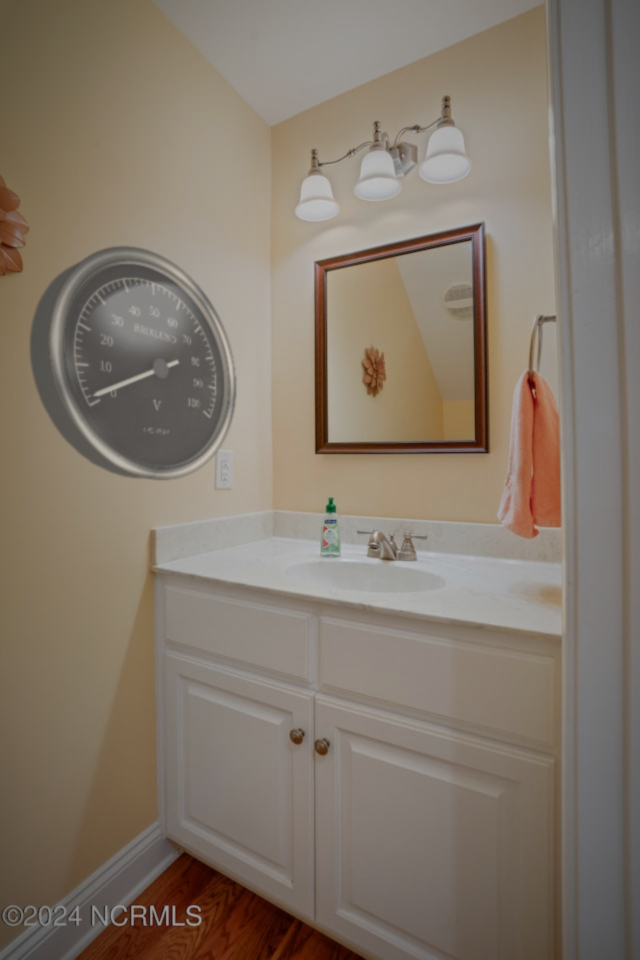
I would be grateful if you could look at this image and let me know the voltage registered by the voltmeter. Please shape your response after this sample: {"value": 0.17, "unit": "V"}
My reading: {"value": 2, "unit": "V"}
